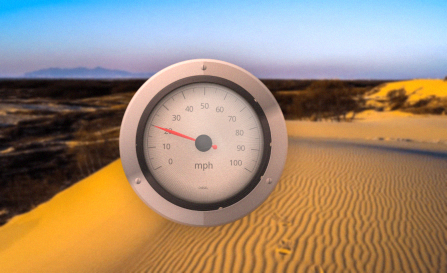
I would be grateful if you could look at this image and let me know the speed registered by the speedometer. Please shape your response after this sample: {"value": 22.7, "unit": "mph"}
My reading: {"value": 20, "unit": "mph"}
